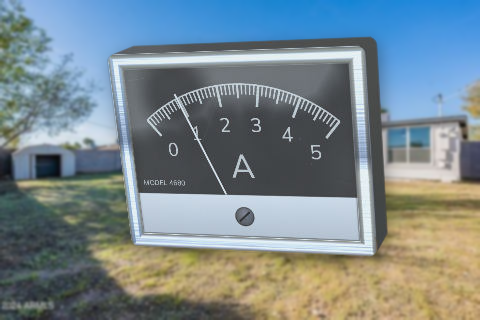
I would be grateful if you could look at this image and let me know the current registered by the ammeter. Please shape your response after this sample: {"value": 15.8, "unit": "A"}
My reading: {"value": 1, "unit": "A"}
